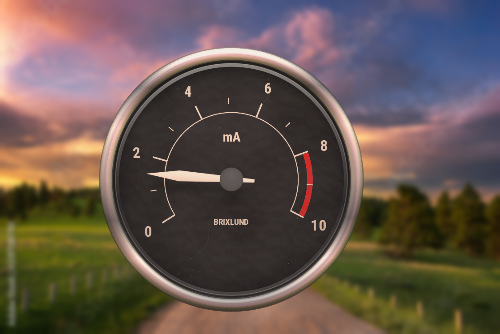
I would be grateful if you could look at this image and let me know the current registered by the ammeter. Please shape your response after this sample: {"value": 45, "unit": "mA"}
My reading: {"value": 1.5, "unit": "mA"}
